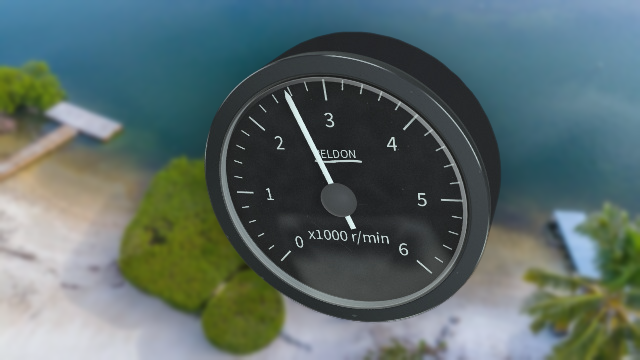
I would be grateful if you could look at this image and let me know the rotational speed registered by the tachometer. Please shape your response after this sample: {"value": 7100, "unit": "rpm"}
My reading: {"value": 2600, "unit": "rpm"}
